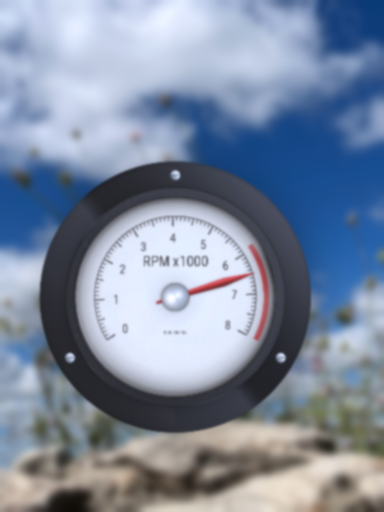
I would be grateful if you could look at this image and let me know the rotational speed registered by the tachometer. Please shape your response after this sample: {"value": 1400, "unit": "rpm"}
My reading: {"value": 6500, "unit": "rpm"}
